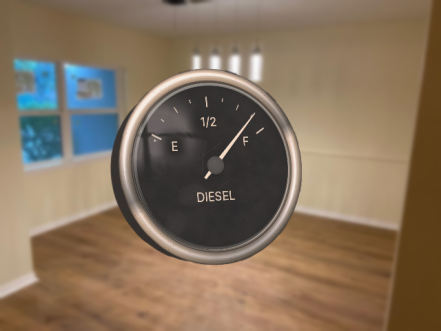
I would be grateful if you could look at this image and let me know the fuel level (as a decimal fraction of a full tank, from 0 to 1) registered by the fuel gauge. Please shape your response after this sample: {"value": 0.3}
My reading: {"value": 0.875}
